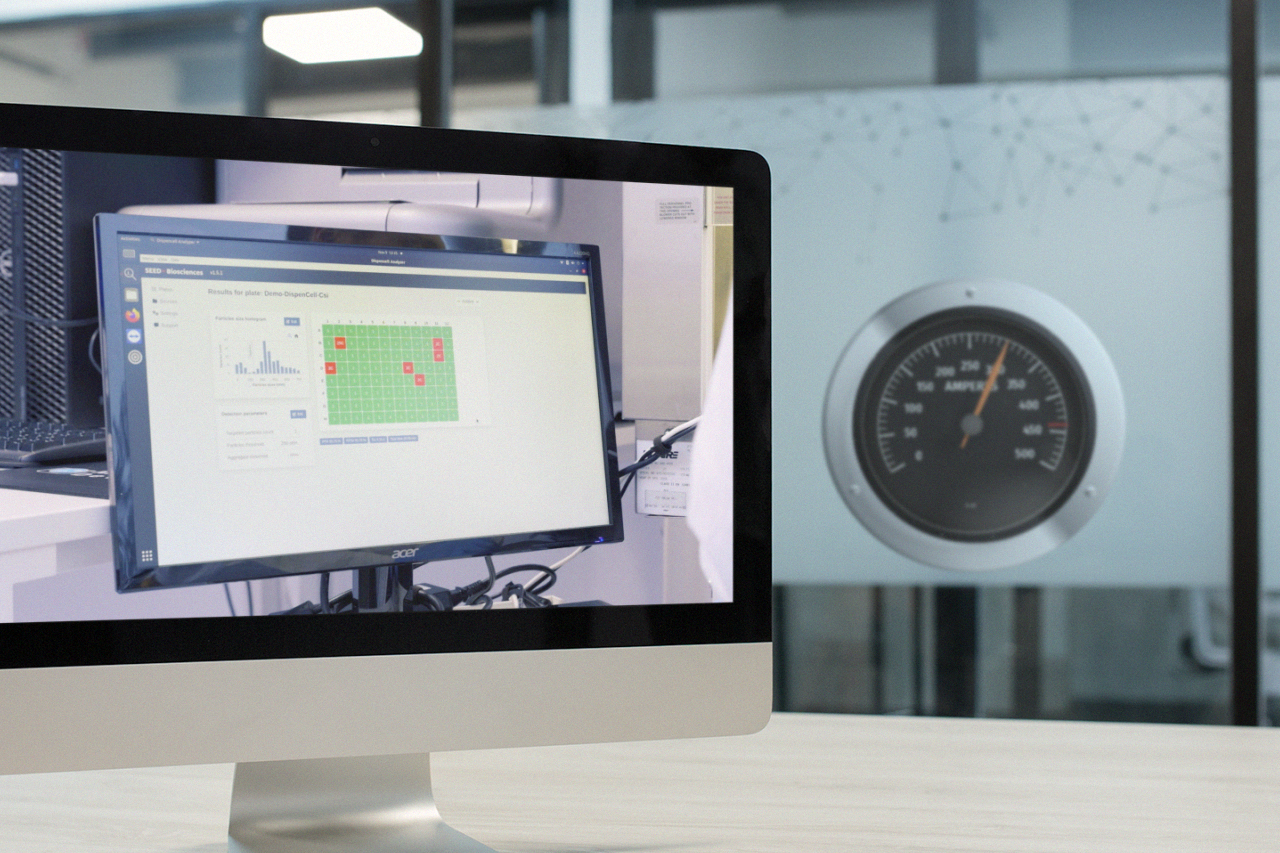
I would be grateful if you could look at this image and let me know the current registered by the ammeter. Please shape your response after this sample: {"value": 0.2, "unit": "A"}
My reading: {"value": 300, "unit": "A"}
